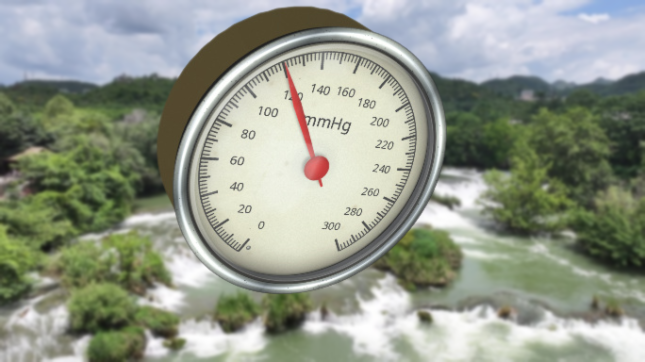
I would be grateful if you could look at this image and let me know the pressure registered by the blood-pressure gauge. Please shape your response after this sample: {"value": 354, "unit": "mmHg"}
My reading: {"value": 120, "unit": "mmHg"}
